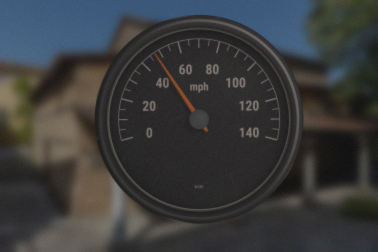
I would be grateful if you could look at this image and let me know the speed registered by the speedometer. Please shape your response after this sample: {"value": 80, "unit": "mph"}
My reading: {"value": 47.5, "unit": "mph"}
